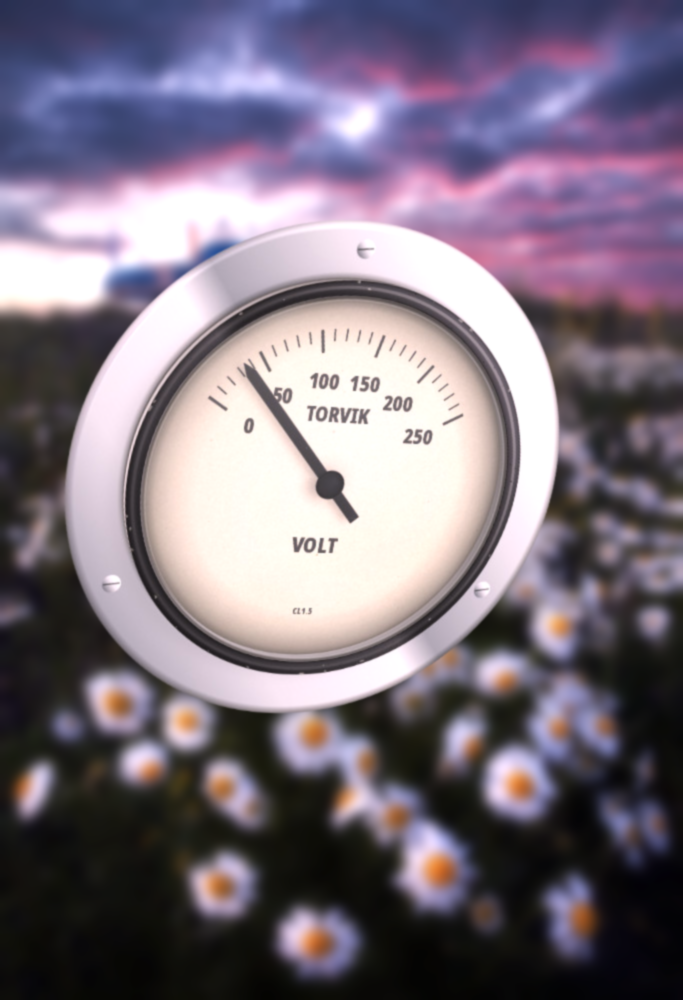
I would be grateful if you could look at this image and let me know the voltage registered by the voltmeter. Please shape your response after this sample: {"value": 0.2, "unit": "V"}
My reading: {"value": 35, "unit": "V"}
